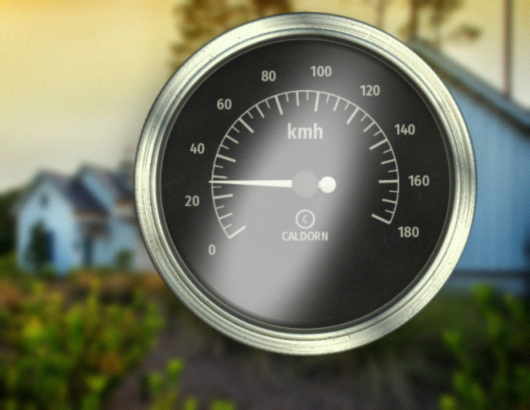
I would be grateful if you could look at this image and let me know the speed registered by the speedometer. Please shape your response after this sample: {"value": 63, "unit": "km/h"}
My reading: {"value": 27.5, "unit": "km/h"}
